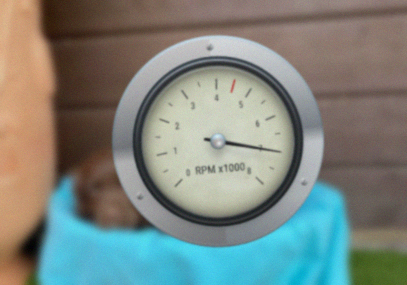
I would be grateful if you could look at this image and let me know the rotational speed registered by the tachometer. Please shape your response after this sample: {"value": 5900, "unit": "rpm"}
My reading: {"value": 7000, "unit": "rpm"}
